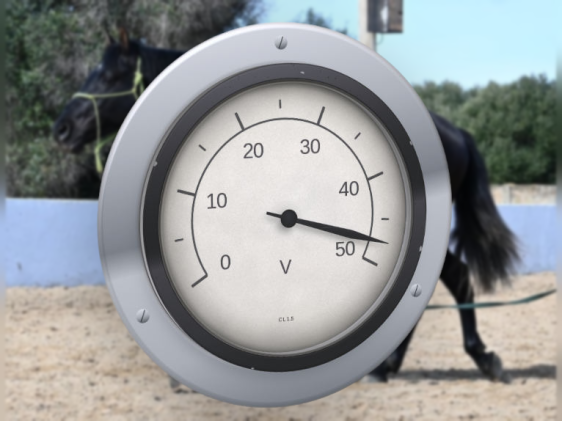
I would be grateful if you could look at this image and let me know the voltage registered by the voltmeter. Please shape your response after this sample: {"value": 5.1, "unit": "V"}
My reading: {"value": 47.5, "unit": "V"}
